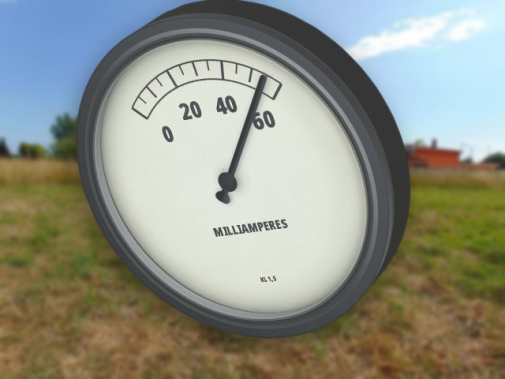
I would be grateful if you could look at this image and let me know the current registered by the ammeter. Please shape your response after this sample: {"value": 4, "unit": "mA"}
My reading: {"value": 55, "unit": "mA"}
